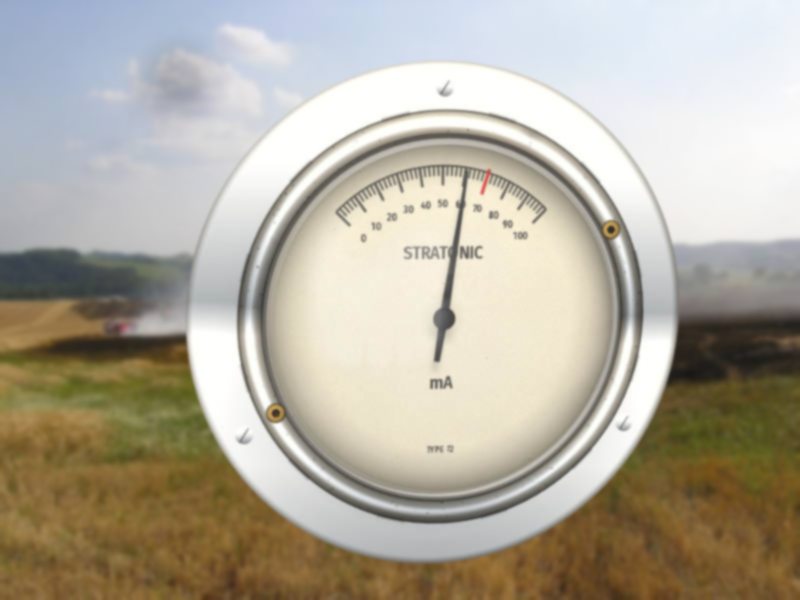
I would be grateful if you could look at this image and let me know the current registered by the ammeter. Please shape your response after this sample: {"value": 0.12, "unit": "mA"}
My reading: {"value": 60, "unit": "mA"}
